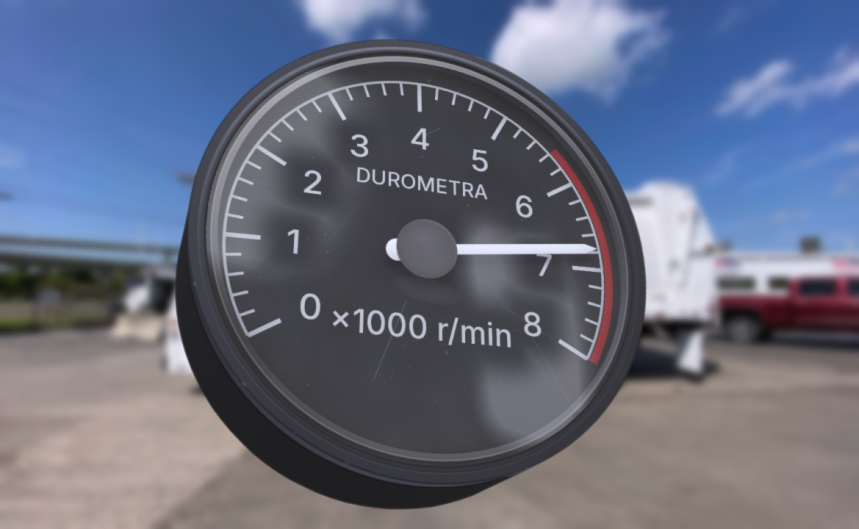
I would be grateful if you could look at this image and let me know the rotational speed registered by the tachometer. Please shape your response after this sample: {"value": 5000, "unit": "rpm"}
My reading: {"value": 6800, "unit": "rpm"}
